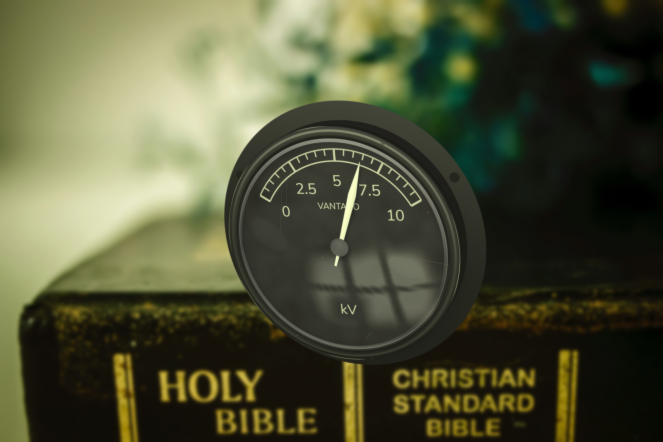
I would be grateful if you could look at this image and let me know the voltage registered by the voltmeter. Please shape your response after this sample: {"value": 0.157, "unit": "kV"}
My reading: {"value": 6.5, "unit": "kV"}
